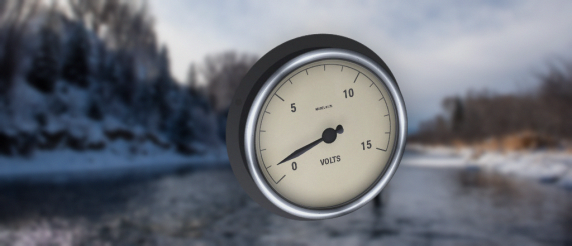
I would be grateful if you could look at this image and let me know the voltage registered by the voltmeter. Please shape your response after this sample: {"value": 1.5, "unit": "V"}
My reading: {"value": 1, "unit": "V"}
